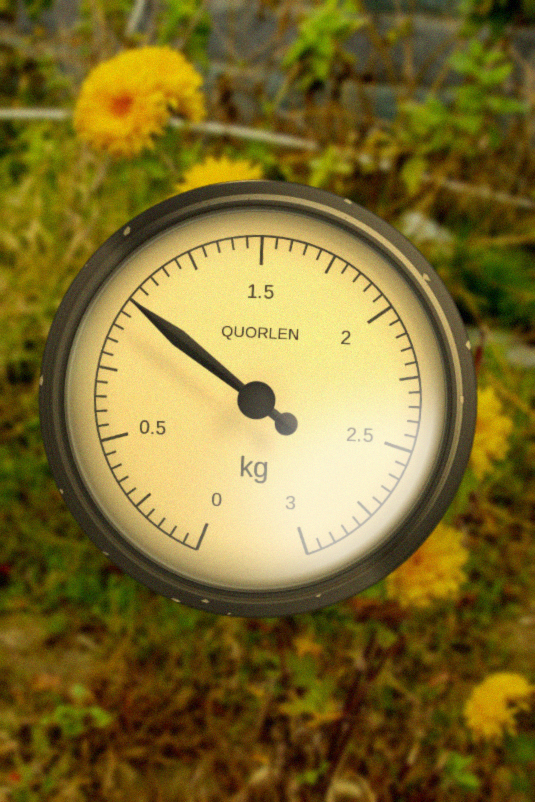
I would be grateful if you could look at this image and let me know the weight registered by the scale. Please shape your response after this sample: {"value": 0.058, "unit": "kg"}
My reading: {"value": 1, "unit": "kg"}
